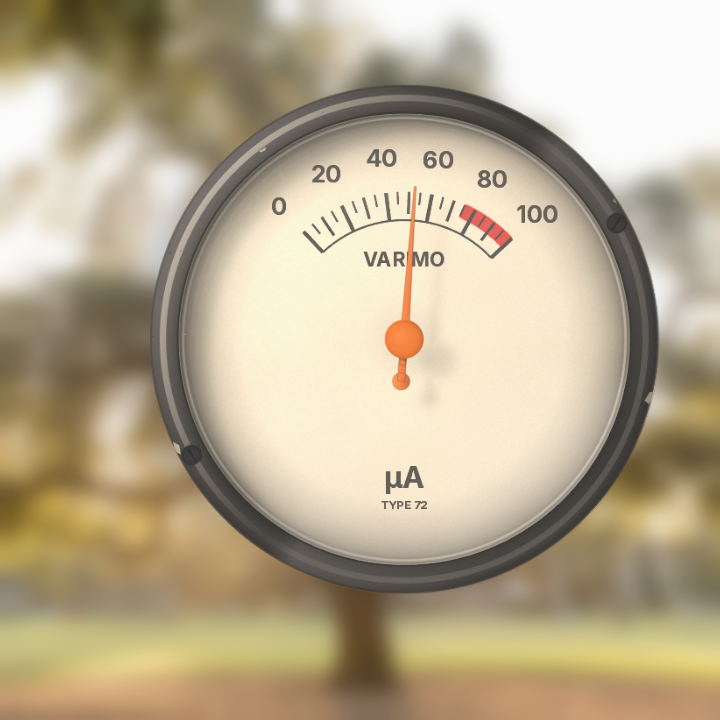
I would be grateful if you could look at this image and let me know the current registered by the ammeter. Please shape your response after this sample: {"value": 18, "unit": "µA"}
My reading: {"value": 52.5, "unit": "µA"}
